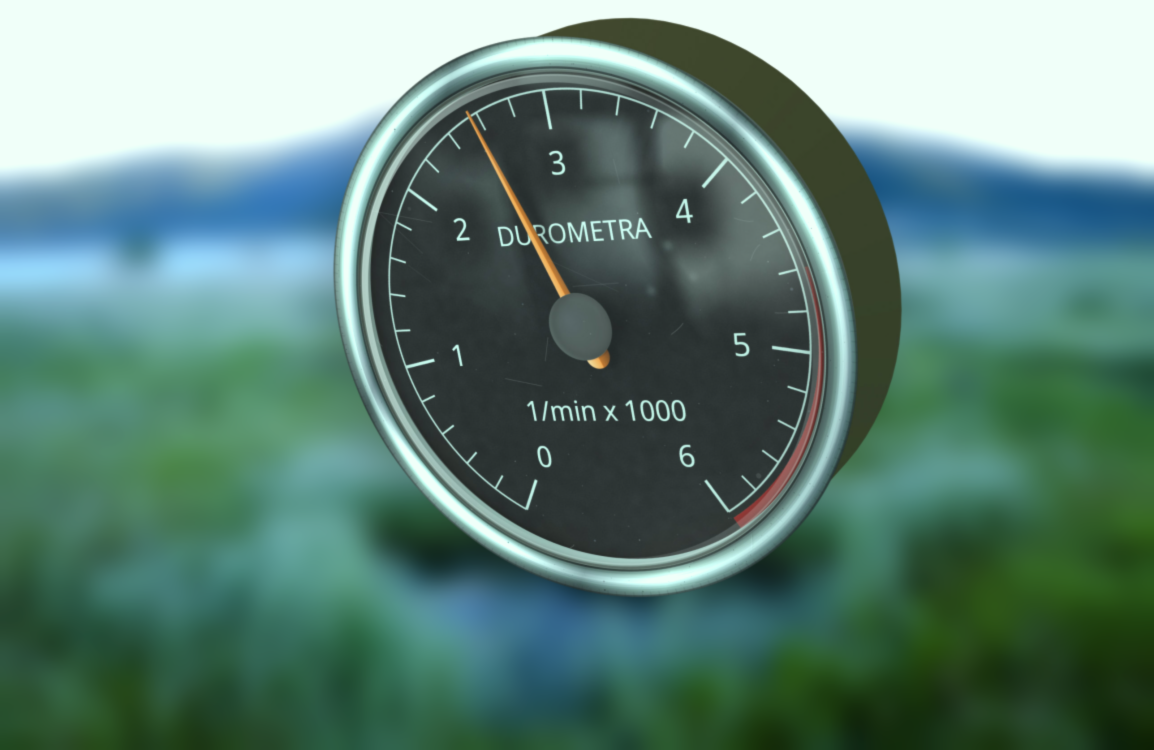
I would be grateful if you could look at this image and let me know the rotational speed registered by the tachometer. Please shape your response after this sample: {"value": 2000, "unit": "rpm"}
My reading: {"value": 2600, "unit": "rpm"}
